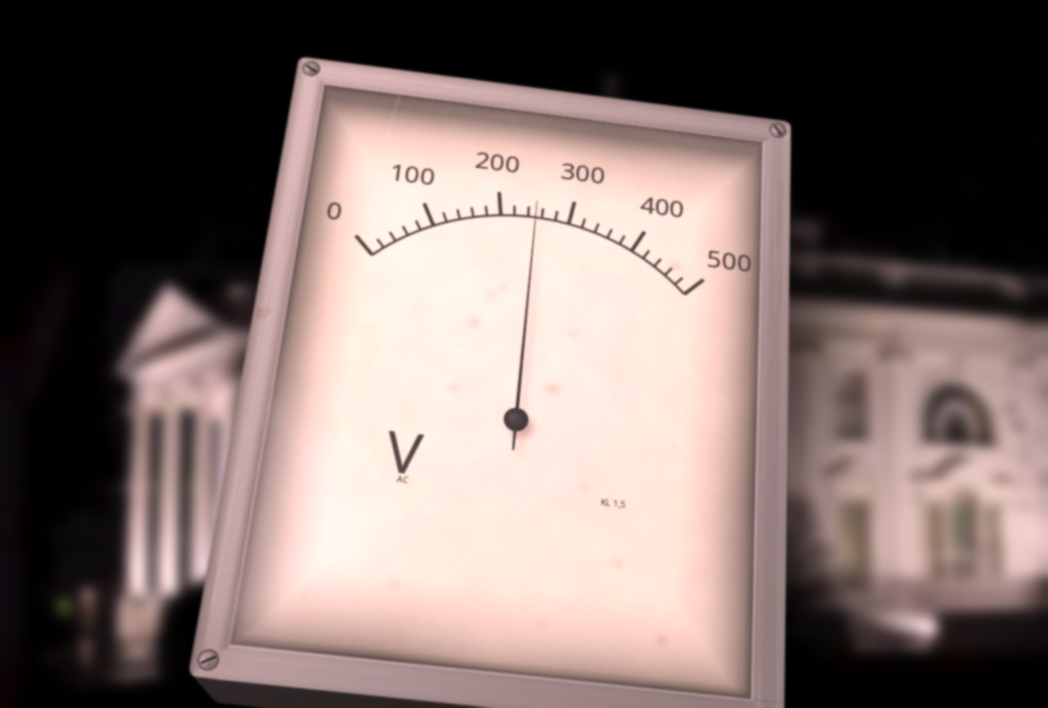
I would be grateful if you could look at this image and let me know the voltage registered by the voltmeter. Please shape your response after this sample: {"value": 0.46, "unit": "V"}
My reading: {"value": 250, "unit": "V"}
